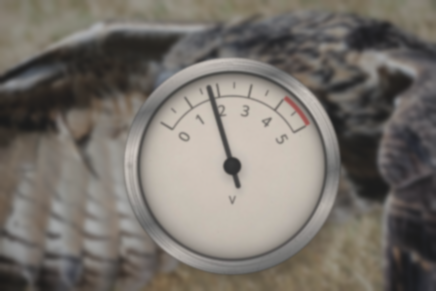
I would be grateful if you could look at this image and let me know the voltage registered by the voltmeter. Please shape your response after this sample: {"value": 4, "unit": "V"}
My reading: {"value": 1.75, "unit": "V"}
